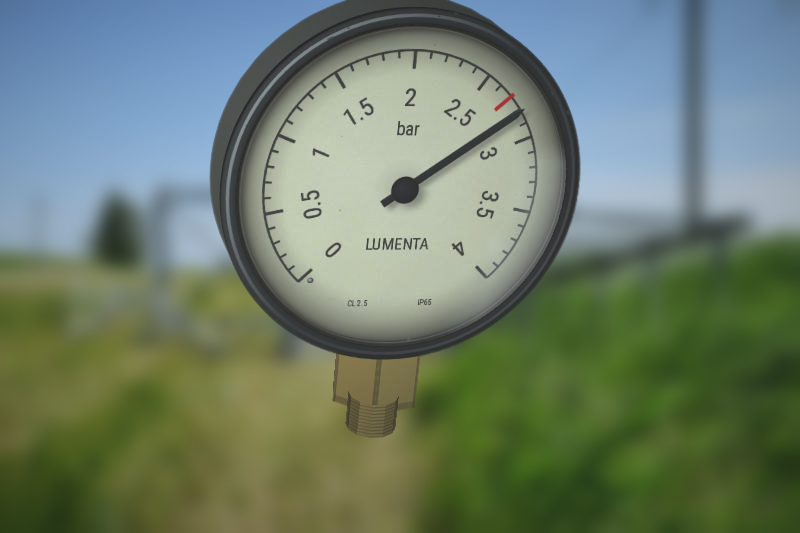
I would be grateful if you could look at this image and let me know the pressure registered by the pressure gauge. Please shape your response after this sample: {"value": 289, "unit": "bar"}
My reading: {"value": 2.8, "unit": "bar"}
